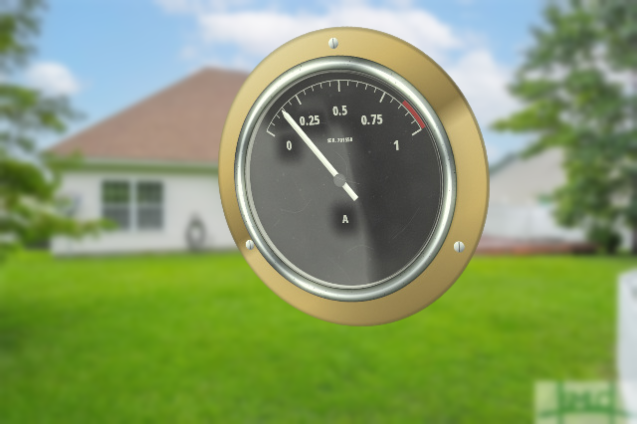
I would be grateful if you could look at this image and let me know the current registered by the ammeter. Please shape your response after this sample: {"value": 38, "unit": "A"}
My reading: {"value": 0.15, "unit": "A"}
